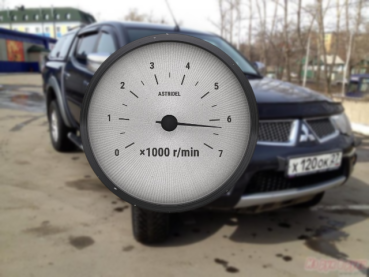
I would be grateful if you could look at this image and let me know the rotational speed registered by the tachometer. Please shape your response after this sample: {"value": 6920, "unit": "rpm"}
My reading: {"value": 6250, "unit": "rpm"}
